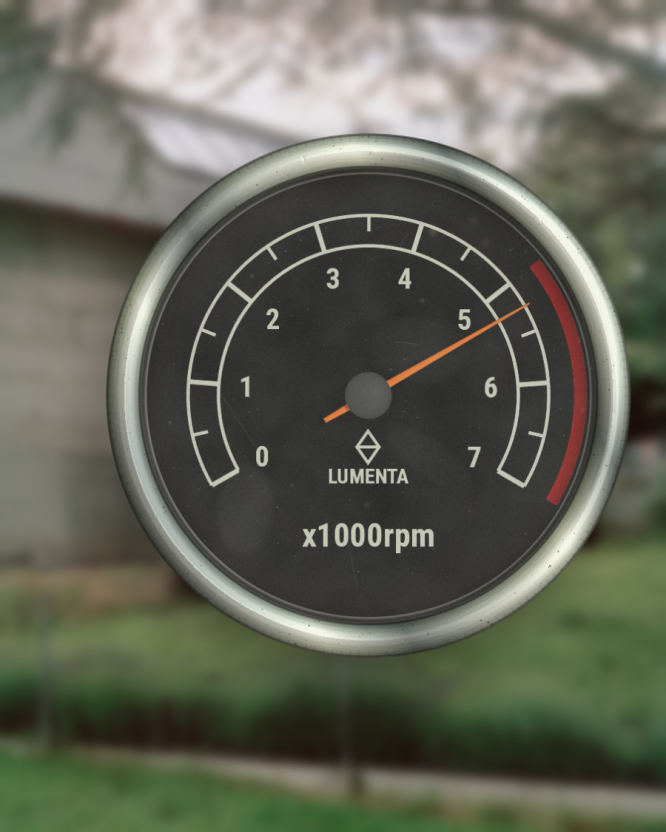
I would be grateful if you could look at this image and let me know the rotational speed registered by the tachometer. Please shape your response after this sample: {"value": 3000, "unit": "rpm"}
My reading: {"value": 5250, "unit": "rpm"}
